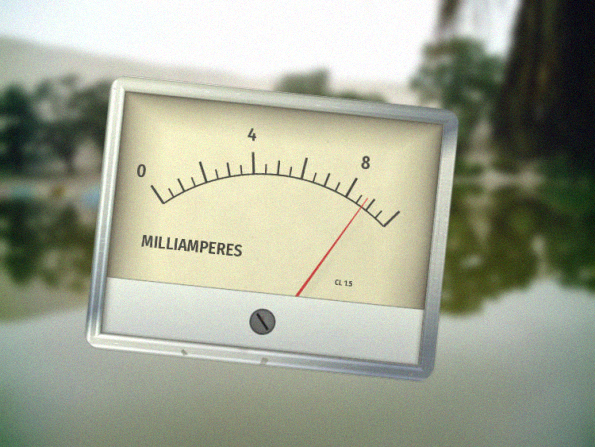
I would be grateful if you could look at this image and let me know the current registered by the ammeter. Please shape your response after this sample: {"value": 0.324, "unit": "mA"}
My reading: {"value": 8.75, "unit": "mA"}
